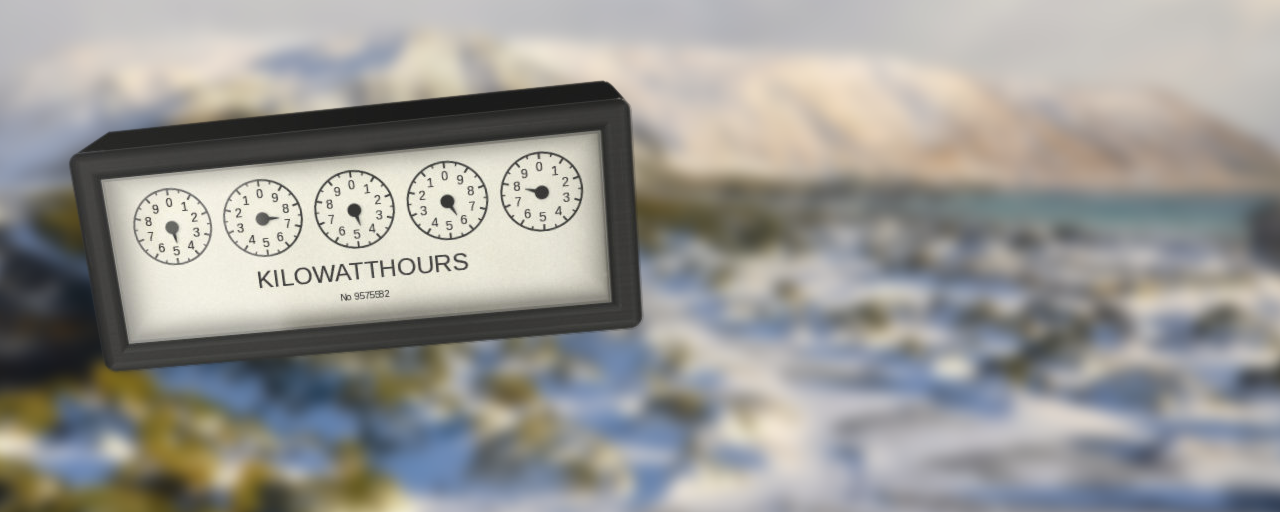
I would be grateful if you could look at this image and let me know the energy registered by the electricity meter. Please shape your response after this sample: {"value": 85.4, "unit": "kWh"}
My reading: {"value": 47458, "unit": "kWh"}
